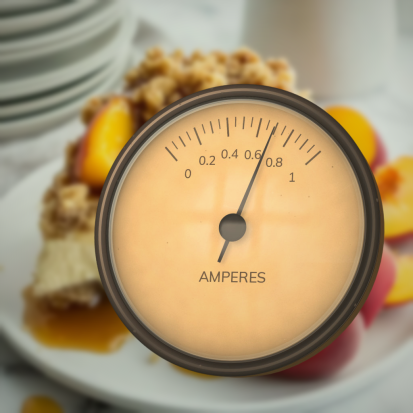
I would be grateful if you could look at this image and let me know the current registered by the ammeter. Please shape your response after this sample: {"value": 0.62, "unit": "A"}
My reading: {"value": 0.7, "unit": "A"}
